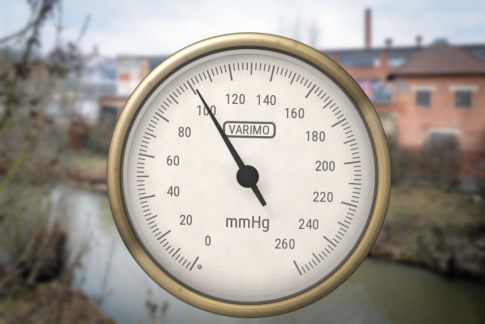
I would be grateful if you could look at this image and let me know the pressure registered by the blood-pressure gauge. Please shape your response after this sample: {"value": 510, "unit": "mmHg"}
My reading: {"value": 102, "unit": "mmHg"}
